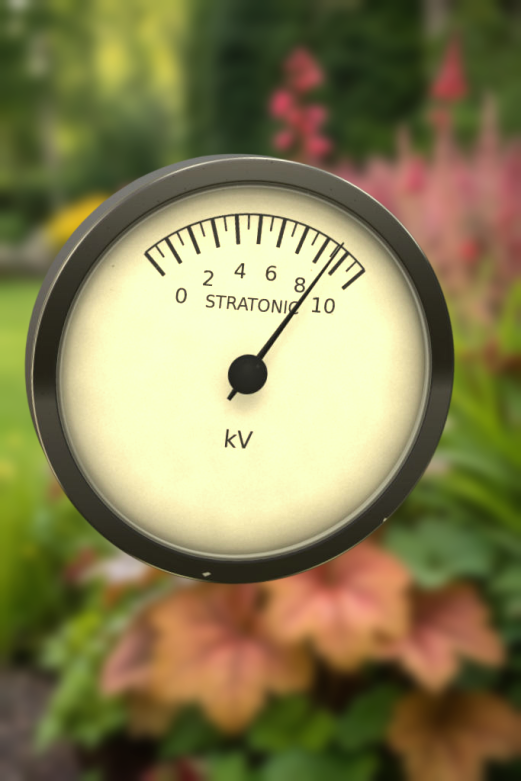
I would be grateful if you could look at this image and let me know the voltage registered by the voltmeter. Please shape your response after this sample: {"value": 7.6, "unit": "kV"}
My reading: {"value": 8.5, "unit": "kV"}
